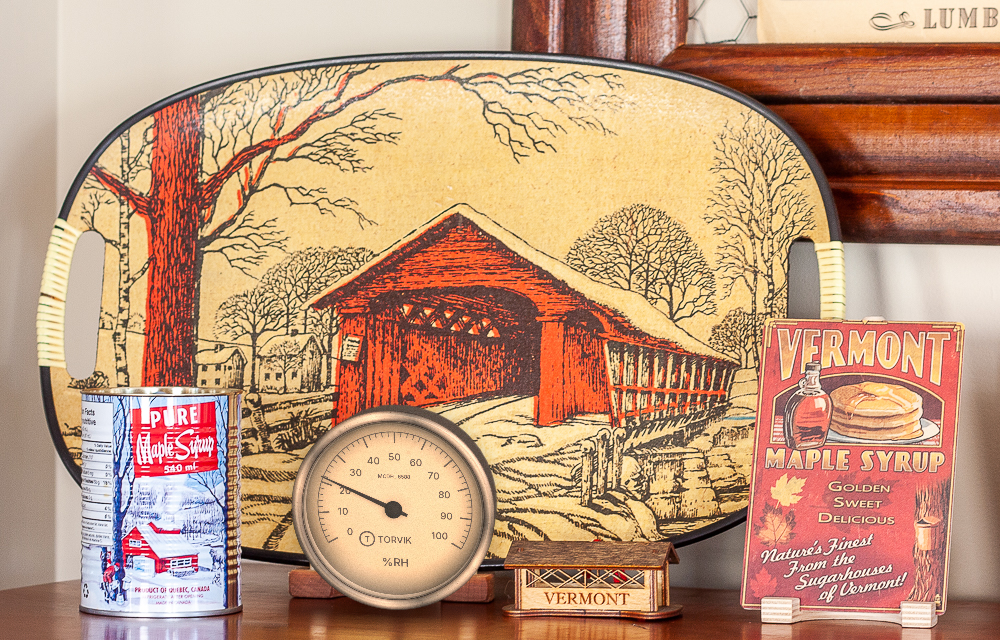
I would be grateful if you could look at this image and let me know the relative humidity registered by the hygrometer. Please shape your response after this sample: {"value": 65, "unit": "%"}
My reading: {"value": 22, "unit": "%"}
